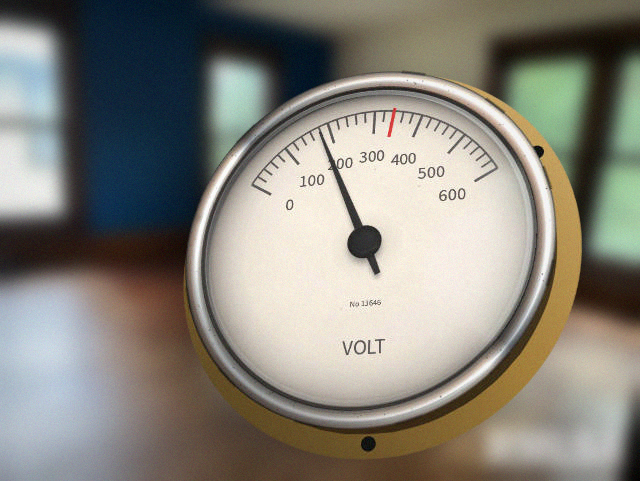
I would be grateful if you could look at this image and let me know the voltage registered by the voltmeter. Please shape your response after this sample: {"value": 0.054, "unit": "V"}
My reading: {"value": 180, "unit": "V"}
